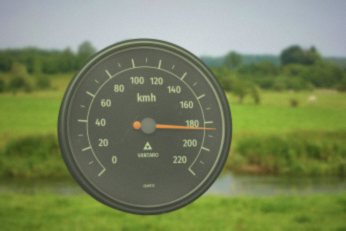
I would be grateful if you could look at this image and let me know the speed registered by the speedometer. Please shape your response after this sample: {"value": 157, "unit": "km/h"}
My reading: {"value": 185, "unit": "km/h"}
